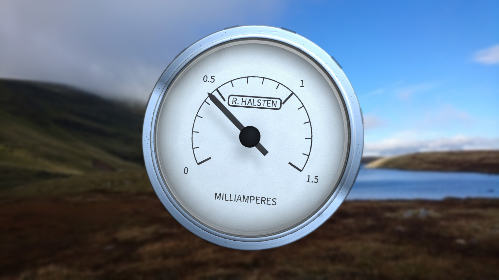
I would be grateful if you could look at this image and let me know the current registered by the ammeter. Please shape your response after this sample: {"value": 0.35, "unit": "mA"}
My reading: {"value": 0.45, "unit": "mA"}
